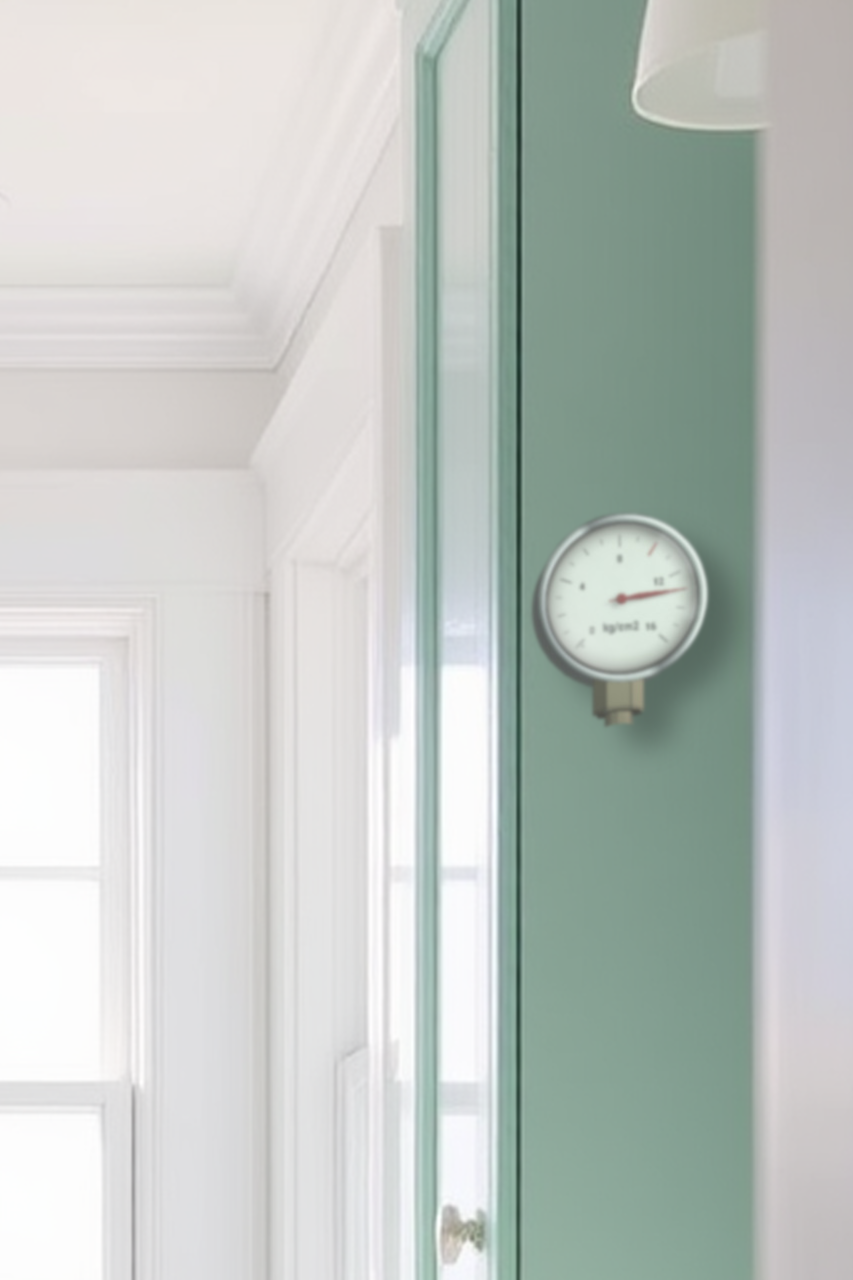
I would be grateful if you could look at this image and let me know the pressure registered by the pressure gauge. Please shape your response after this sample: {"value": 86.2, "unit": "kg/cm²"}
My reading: {"value": 13, "unit": "kg/cm²"}
